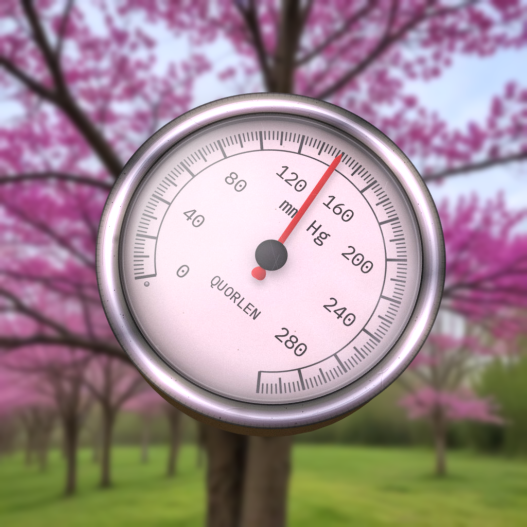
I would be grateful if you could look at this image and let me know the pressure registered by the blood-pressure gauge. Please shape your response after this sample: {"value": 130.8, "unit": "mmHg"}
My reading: {"value": 140, "unit": "mmHg"}
